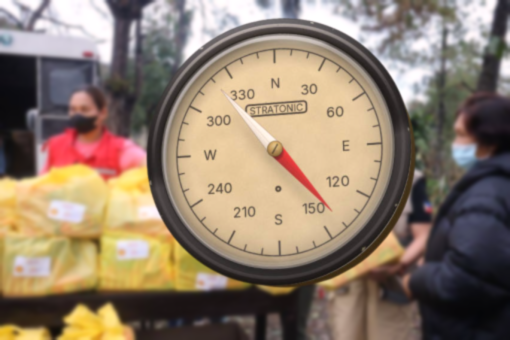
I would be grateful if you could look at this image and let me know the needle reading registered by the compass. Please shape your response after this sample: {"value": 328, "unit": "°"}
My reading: {"value": 140, "unit": "°"}
